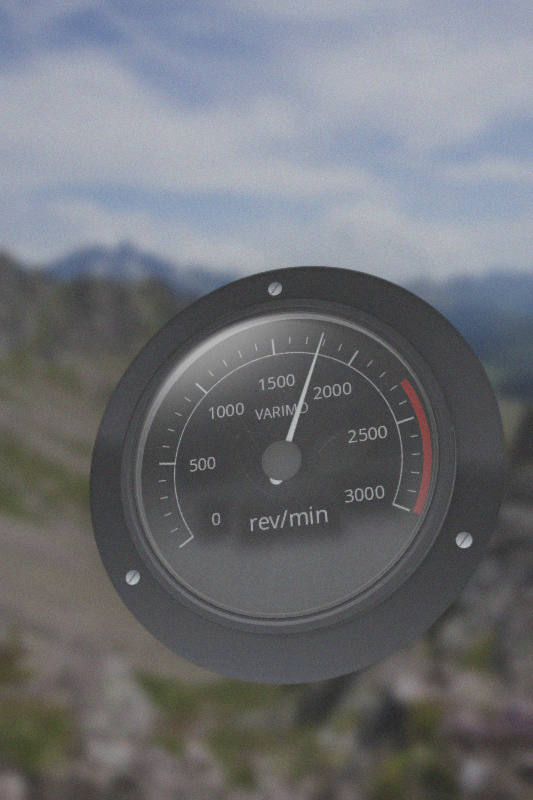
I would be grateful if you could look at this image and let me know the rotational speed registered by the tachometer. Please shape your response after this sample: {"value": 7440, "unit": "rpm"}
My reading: {"value": 1800, "unit": "rpm"}
